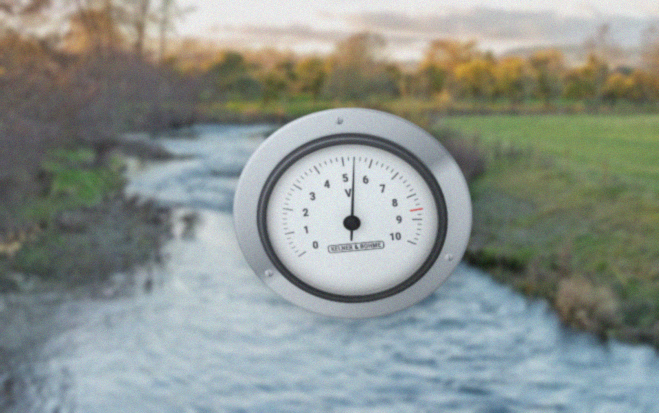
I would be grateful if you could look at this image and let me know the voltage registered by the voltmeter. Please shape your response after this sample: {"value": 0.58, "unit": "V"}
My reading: {"value": 5.4, "unit": "V"}
